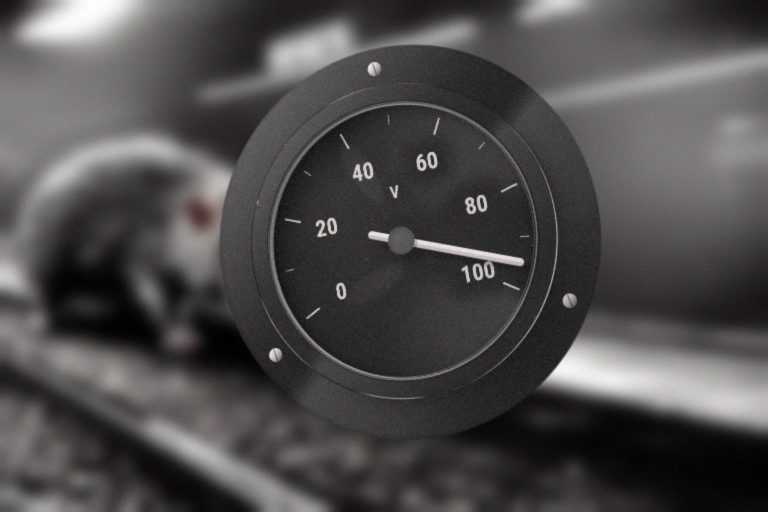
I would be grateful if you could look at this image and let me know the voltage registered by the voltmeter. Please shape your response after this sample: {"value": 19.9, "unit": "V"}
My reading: {"value": 95, "unit": "V"}
